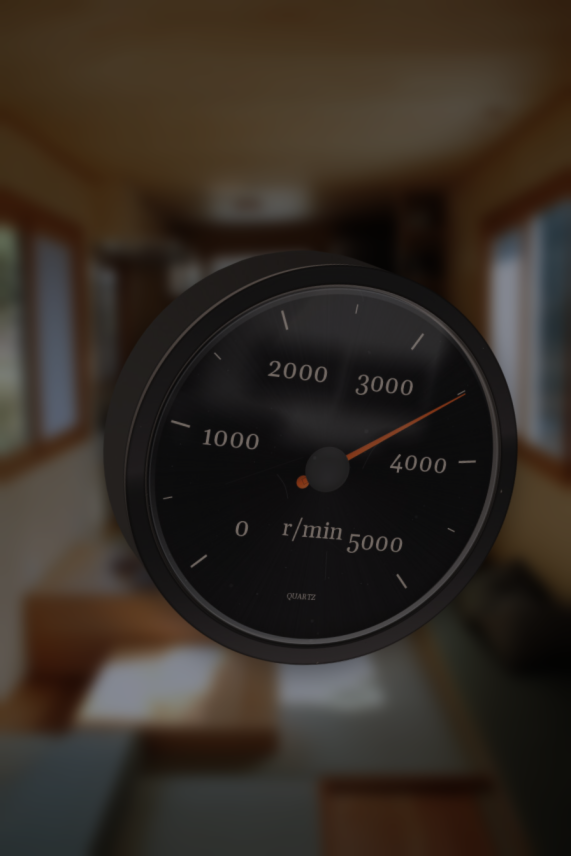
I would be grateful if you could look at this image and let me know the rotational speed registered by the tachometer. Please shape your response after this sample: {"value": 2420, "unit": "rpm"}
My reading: {"value": 3500, "unit": "rpm"}
